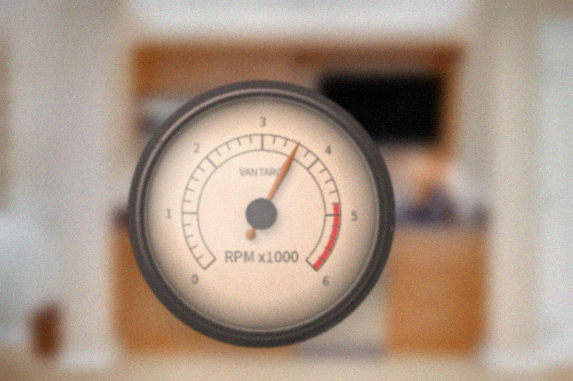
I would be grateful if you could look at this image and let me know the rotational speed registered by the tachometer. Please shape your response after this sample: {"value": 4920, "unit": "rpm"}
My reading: {"value": 3600, "unit": "rpm"}
